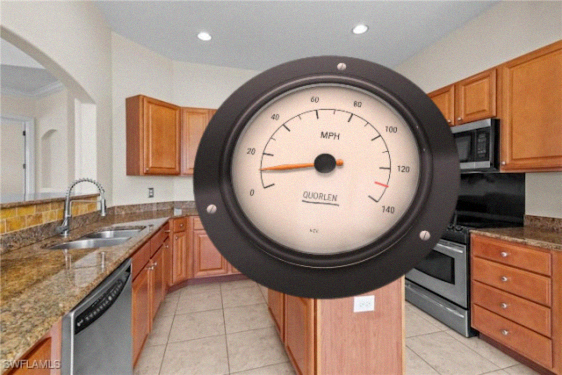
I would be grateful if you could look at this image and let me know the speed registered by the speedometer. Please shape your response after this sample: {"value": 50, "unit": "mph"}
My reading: {"value": 10, "unit": "mph"}
